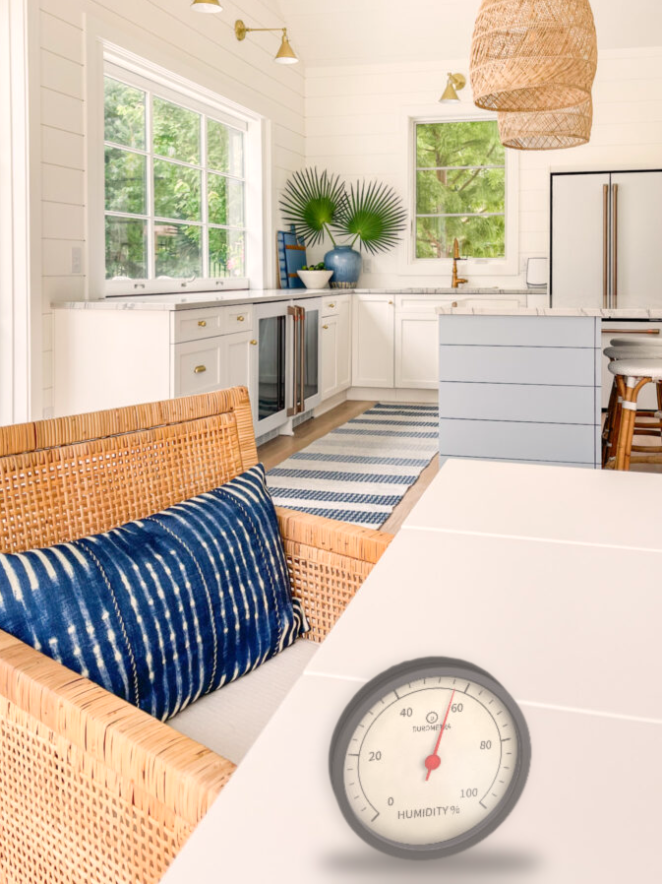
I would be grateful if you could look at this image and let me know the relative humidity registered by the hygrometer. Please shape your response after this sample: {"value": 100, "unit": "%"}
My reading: {"value": 56, "unit": "%"}
